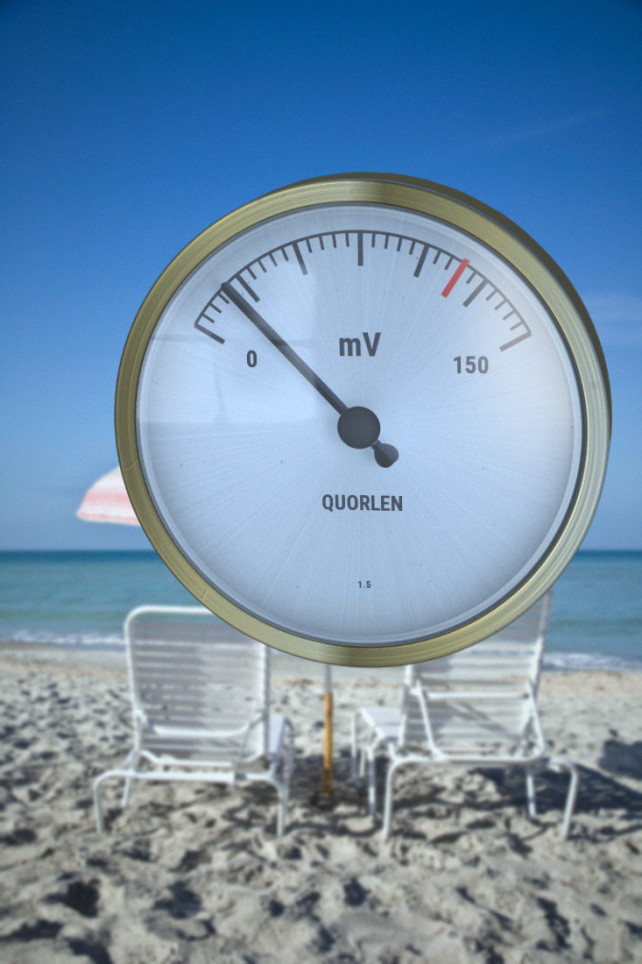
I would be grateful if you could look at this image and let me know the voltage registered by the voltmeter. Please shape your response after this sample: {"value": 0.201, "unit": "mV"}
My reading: {"value": 20, "unit": "mV"}
